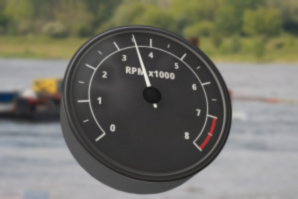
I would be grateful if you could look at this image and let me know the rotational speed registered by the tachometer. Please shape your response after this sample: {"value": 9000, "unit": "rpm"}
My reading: {"value": 3500, "unit": "rpm"}
